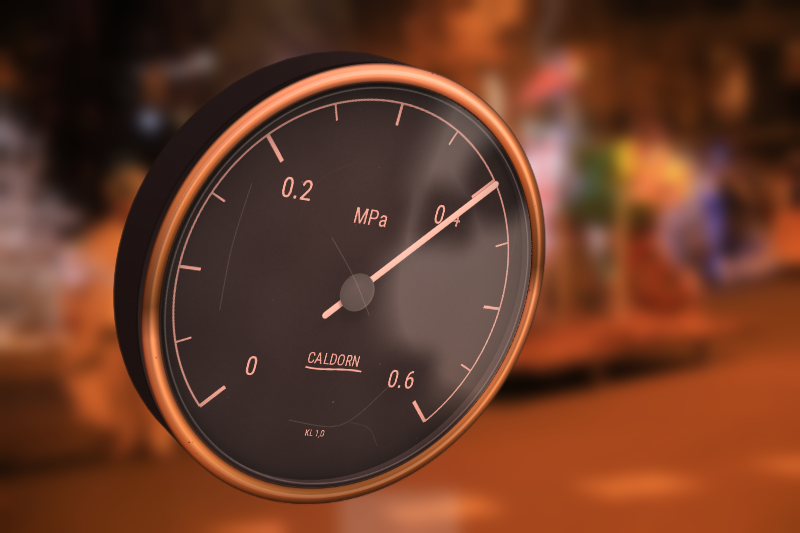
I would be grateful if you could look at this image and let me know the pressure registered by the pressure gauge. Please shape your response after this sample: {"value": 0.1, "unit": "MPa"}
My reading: {"value": 0.4, "unit": "MPa"}
